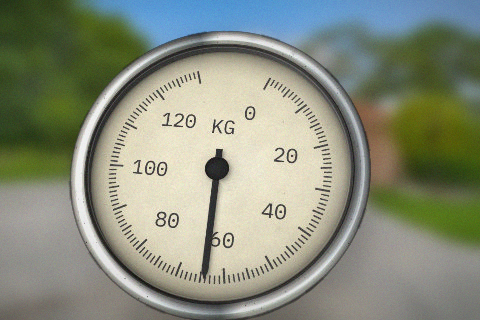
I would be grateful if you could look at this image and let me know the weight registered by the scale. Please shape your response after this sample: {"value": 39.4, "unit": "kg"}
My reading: {"value": 64, "unit": "kg"}
